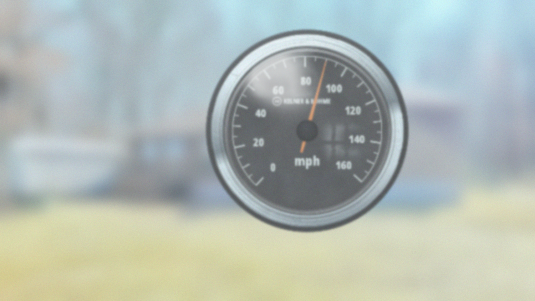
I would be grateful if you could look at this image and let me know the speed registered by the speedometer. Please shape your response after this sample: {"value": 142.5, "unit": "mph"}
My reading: {"value": 90, "unit": "mph"}
